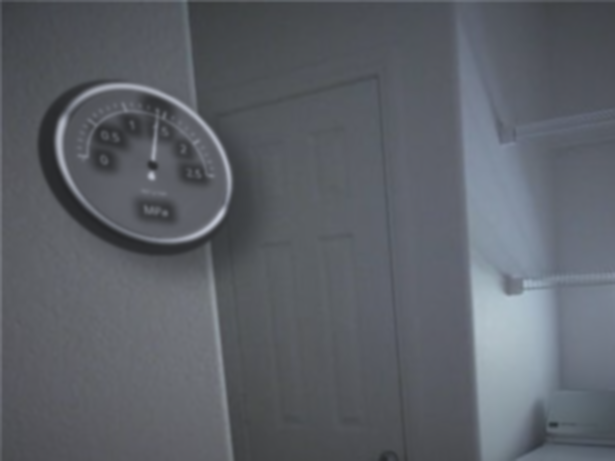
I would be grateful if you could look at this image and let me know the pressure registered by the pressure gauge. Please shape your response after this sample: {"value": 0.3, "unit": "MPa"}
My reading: {"value": 1.4, "unit": "MPa"}
